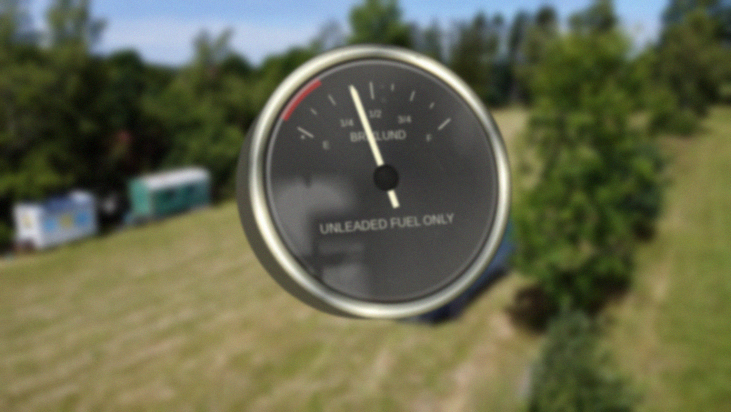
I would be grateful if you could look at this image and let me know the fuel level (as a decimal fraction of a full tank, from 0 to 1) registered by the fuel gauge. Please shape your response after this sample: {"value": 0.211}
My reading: {"value": 0.375}
